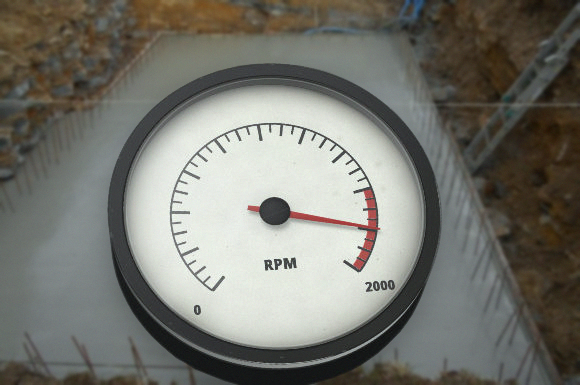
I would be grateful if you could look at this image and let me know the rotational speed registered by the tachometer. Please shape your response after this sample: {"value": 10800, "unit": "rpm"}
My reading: {"value": 1800, "unit": "rpm"}
